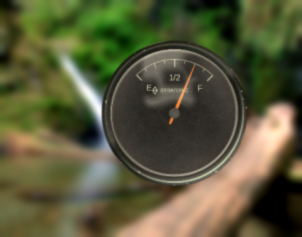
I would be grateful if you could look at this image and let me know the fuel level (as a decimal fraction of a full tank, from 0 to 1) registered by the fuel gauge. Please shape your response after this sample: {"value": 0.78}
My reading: {"value": 0.75}
